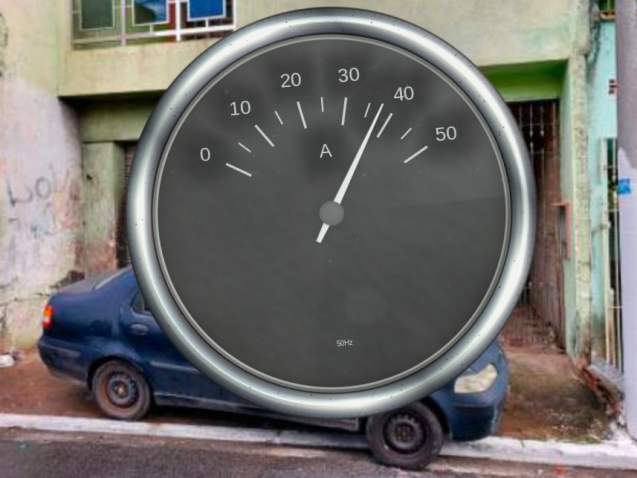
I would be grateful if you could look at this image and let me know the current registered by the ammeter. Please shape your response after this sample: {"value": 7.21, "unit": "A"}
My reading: {"value": 37.5, "unit": "A"}
